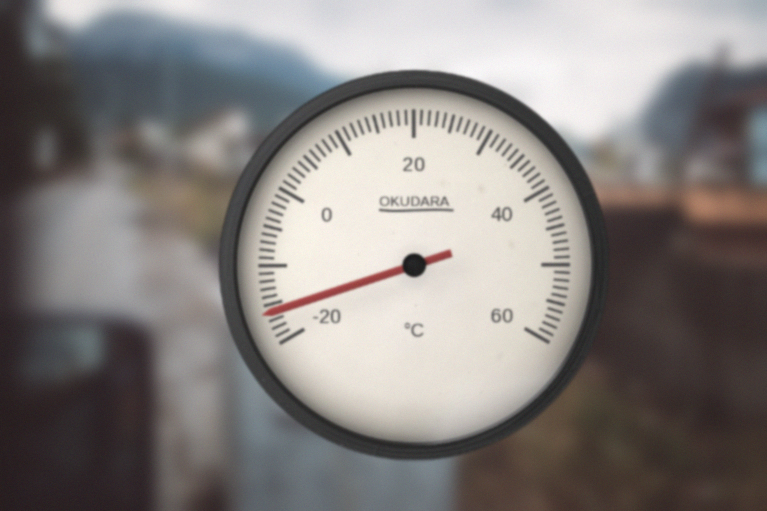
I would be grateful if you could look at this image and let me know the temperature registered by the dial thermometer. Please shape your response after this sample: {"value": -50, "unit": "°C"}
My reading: {"value": -16, "unit": "°C"}
